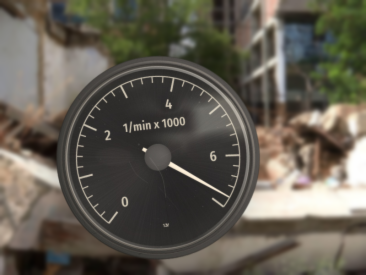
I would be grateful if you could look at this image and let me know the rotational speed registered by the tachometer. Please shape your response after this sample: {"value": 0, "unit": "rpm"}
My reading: {"value": 6800, "unit": "rpm"}
